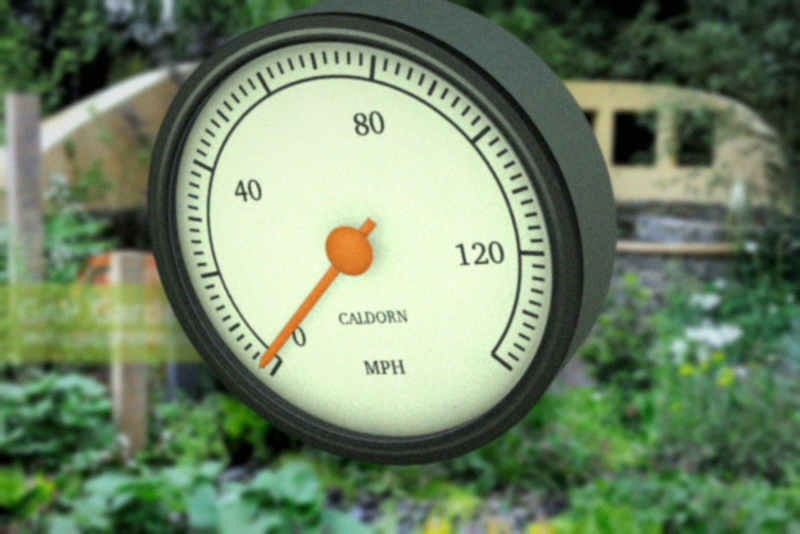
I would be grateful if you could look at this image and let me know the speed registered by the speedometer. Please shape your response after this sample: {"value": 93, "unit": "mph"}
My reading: {"value": 2, "unit": "mph"}
